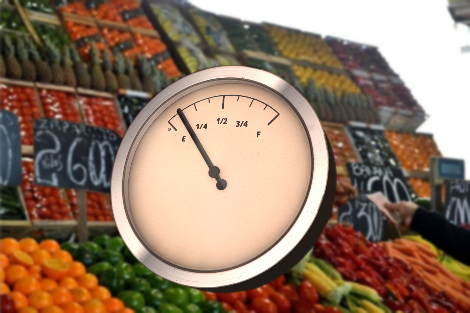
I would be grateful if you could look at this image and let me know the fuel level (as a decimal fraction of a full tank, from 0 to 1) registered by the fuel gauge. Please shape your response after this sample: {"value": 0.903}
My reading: {"value": 0.125}
